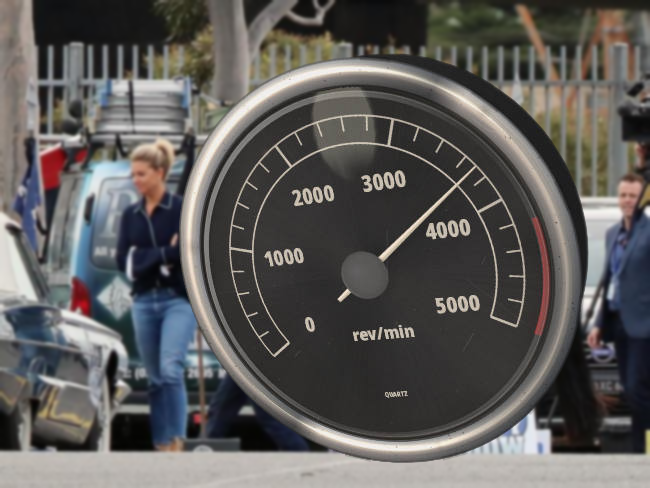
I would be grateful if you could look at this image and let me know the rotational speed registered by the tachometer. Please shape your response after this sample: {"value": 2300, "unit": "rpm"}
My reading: {"value": 3700, "unit": "rpm"}
